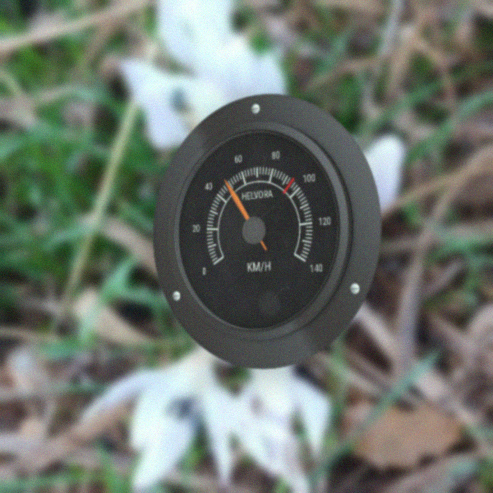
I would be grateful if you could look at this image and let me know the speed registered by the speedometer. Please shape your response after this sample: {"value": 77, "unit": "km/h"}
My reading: {"value": 50, "unit": "km/h"}
